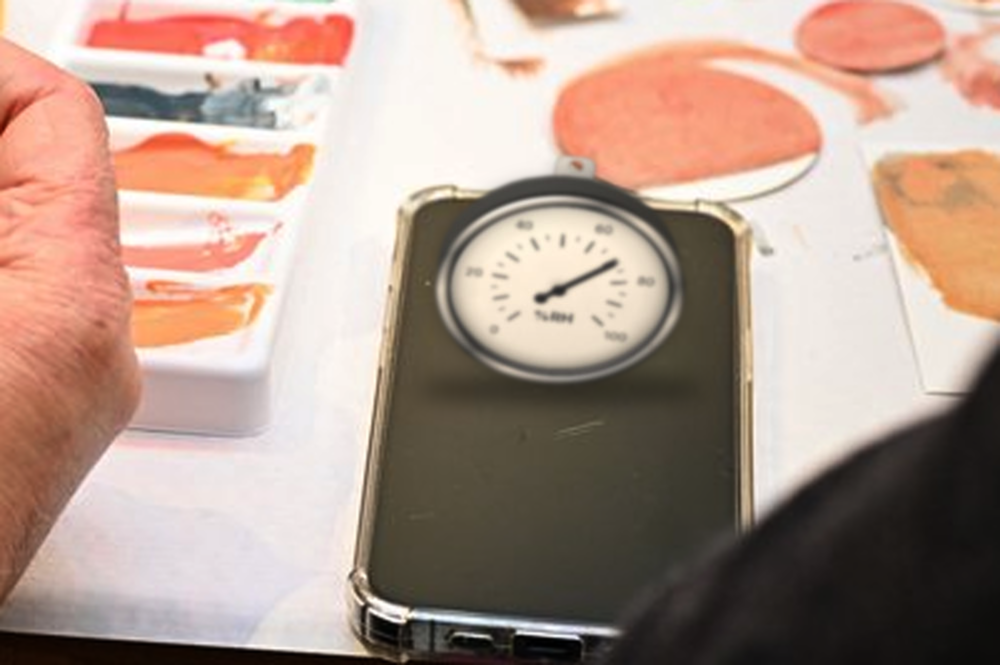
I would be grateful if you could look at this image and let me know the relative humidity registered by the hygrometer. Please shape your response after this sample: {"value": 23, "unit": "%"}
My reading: {"value": 70, "unit": "%"}
